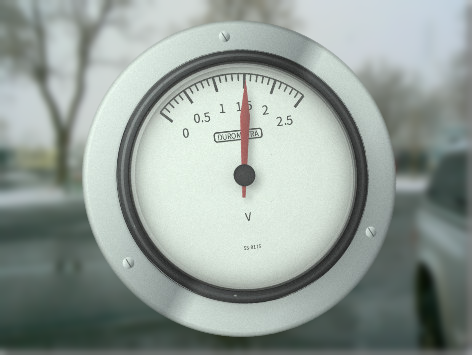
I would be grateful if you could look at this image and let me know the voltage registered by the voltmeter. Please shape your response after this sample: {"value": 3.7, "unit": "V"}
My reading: {"value": 1.5, "unit": "V"}
